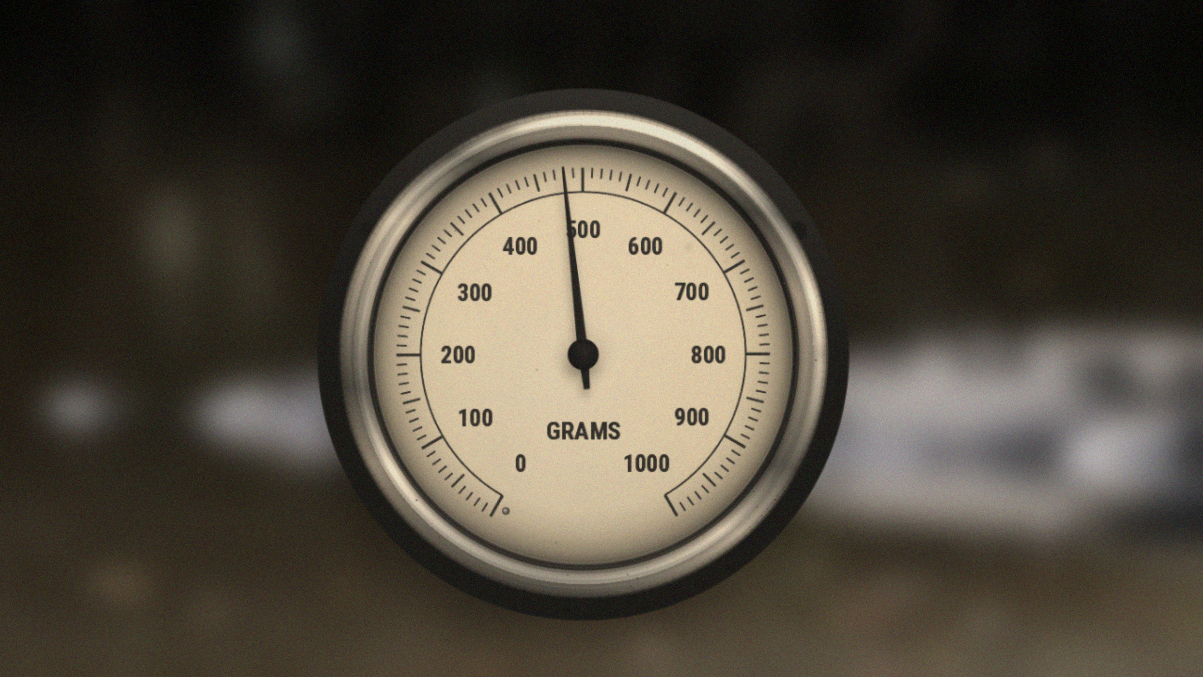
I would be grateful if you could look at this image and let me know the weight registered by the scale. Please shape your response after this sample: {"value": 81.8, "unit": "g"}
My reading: {"value": 480, "unit": "g"}
